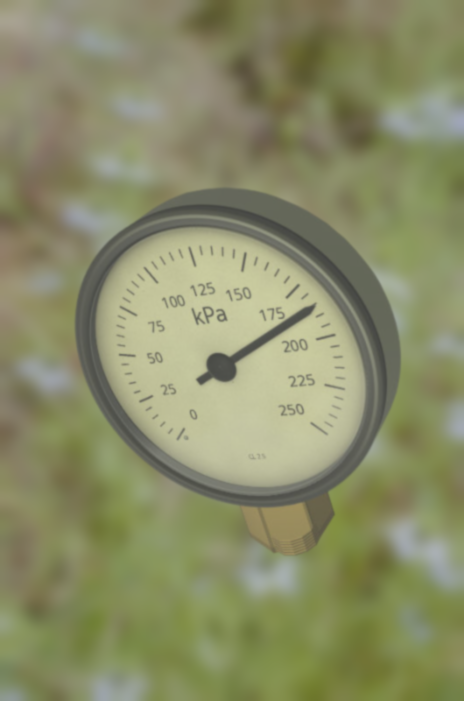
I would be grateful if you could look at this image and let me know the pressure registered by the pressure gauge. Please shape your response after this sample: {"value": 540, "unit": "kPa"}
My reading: {"value": 185, "unit": "kPa"}
